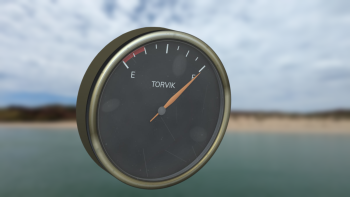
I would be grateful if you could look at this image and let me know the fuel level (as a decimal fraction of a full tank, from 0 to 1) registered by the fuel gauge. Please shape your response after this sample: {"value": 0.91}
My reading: {"value": 1}
